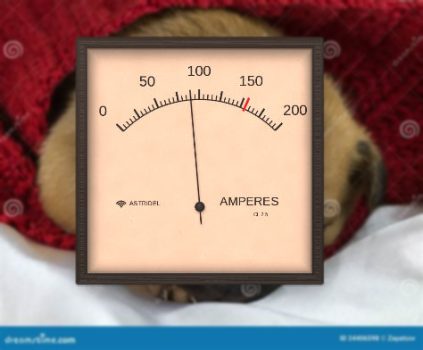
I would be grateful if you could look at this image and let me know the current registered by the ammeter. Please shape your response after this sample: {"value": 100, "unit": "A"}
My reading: {"value": 90, "unit": "A"}
